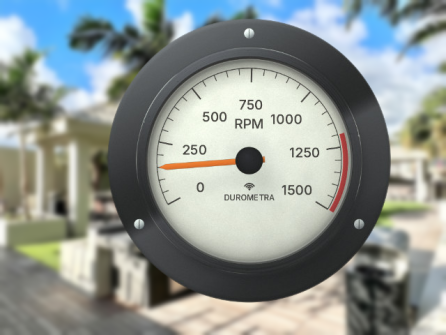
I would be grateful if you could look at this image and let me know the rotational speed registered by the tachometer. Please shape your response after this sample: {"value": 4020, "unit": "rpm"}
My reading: {"value": 150, "unit": "rpm"}
